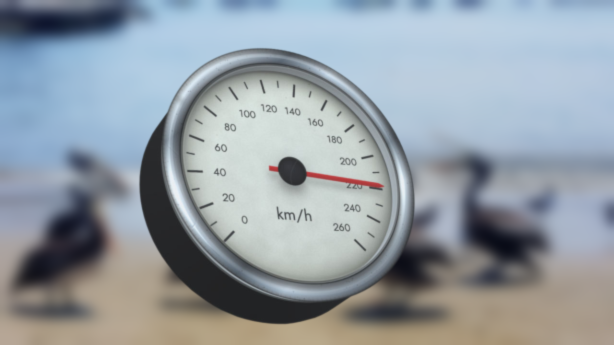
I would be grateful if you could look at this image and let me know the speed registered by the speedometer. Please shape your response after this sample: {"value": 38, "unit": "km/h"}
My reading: {"value": 220, "unit": "km/h"}
